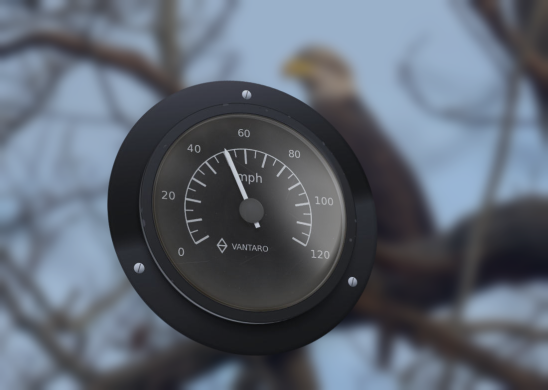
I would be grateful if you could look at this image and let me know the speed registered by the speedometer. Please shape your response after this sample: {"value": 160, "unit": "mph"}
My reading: {"value": 50, "unit": "mph"}
